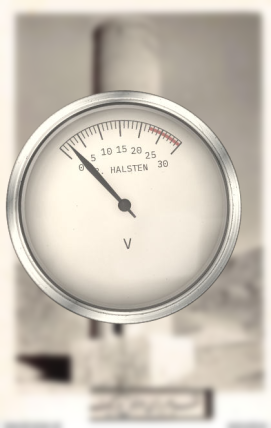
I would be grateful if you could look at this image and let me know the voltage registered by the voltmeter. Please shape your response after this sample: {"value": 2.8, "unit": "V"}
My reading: {"value": 2, "unit": "V"}
